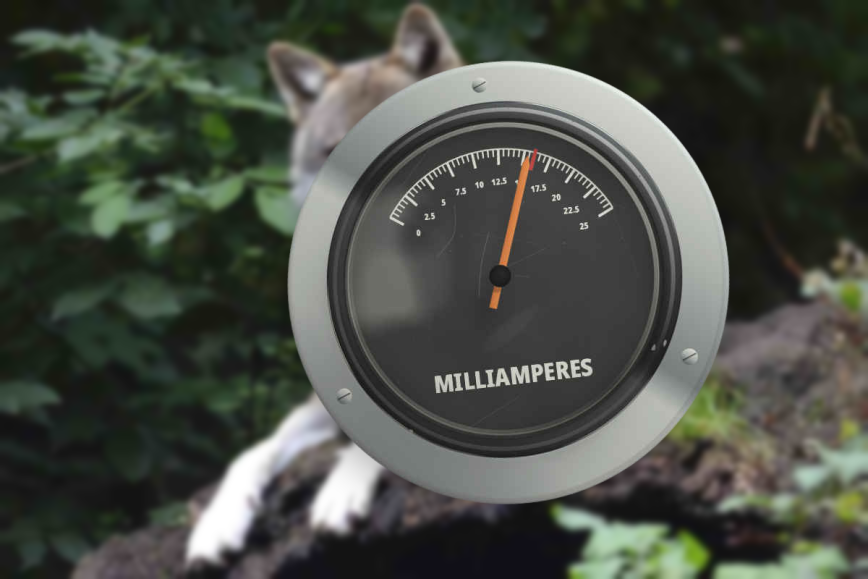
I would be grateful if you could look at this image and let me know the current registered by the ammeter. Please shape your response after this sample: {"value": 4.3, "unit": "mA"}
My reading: {"value": 15.5, "unit": "mA"}
